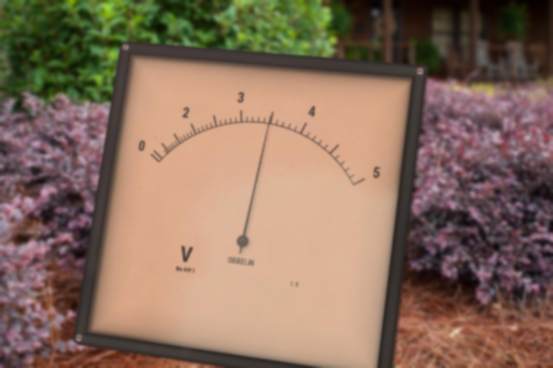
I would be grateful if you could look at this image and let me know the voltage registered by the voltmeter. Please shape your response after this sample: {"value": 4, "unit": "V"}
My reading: {"value": 3.5, "unit": "V"}
